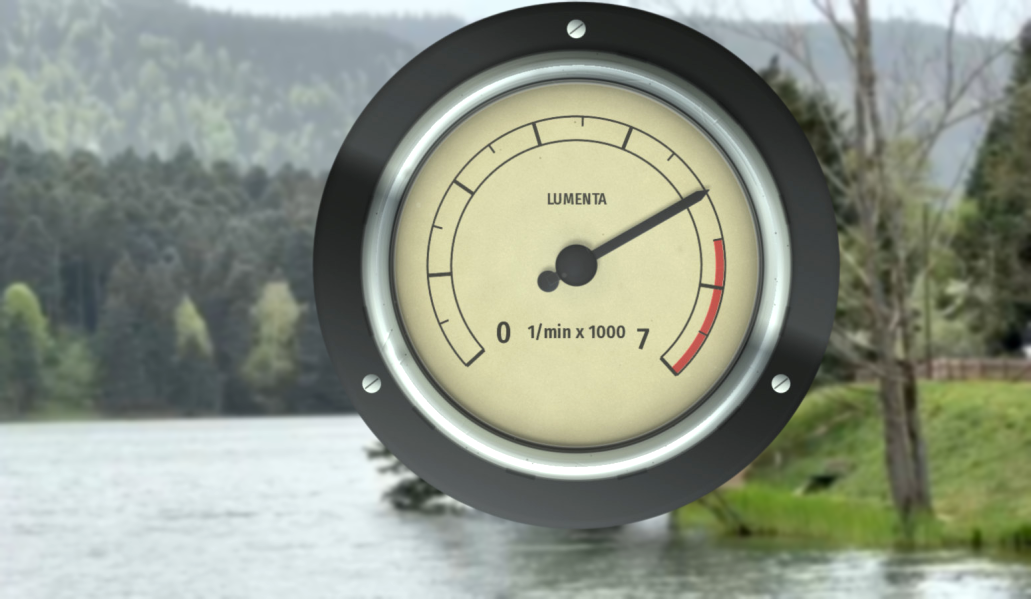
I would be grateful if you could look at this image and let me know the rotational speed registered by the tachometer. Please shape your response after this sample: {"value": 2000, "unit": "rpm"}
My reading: {"value": 5000, "unit": "rpm"}
